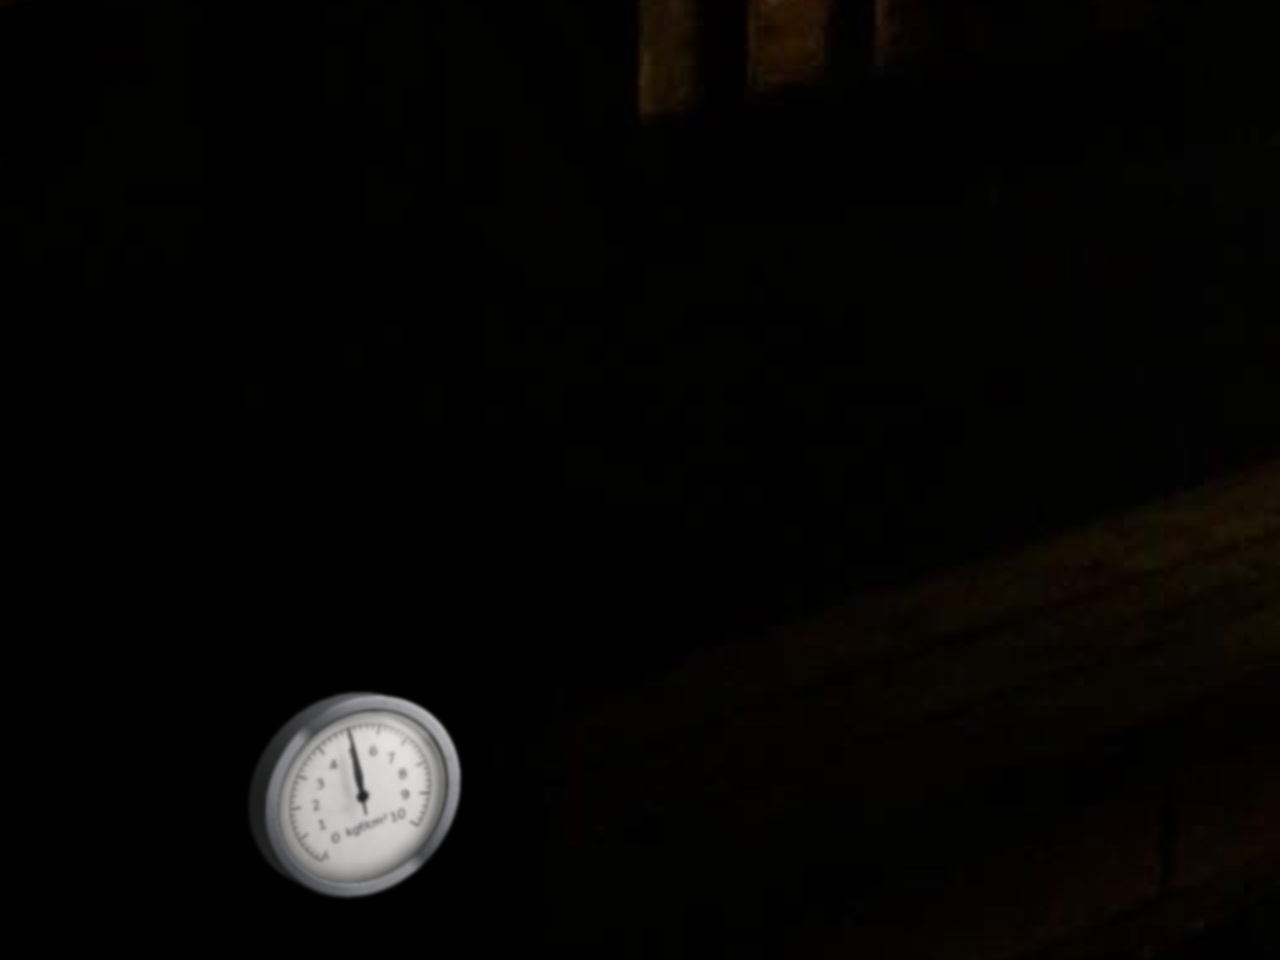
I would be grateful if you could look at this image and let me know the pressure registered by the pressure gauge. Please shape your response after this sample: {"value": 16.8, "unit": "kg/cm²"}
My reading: {"value": 5, "unit": "kg/cm²"}
